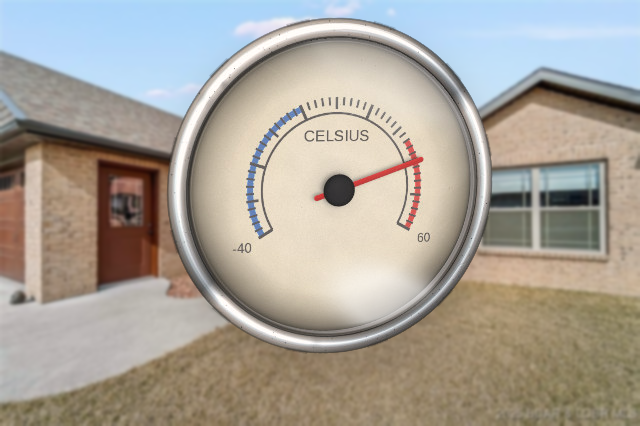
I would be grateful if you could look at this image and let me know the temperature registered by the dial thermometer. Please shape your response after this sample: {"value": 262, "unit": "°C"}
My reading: {"value": 40, "unit": "°C"}
